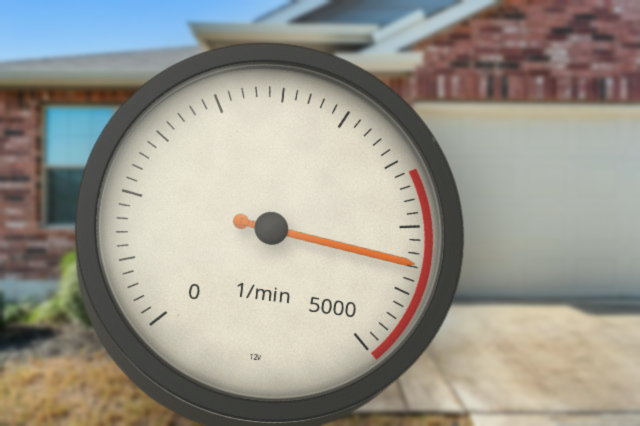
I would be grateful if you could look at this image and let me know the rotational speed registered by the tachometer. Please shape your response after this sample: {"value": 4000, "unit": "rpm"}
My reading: {"value": 4300, "unit": "rpm"}
